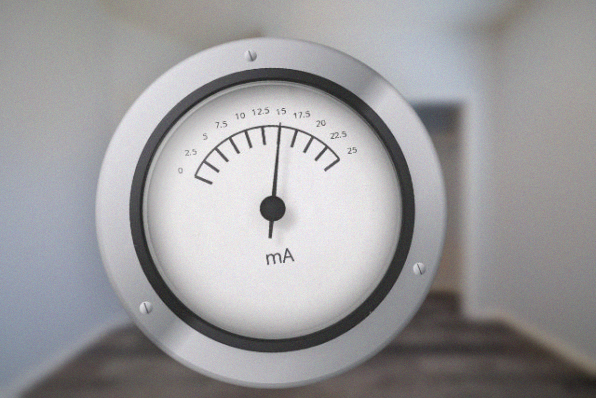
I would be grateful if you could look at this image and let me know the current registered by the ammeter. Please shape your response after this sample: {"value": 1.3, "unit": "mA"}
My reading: {"value": 15, "unit": "mA"}
